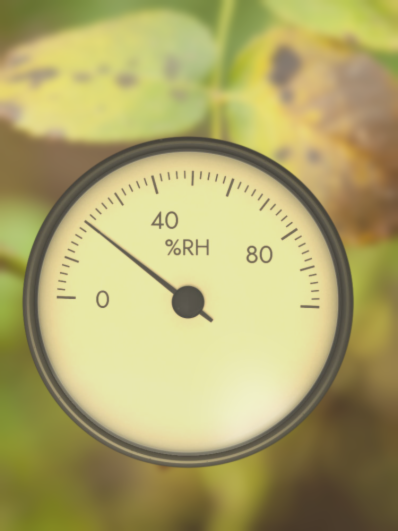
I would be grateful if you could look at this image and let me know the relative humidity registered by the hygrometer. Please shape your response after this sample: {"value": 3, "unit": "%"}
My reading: {"value": 20, "unit": "%"}
